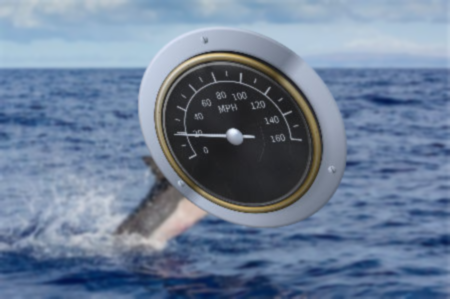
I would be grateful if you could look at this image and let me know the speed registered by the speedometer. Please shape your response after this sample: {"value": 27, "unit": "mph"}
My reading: {"value": 20, "unit": "mph"}
